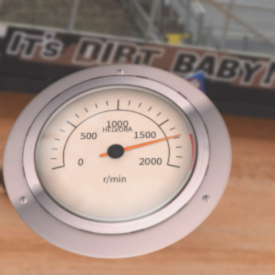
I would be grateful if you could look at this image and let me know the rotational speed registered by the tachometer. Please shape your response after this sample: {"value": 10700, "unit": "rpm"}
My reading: {"value": 1700, "unit": "rpm"}
